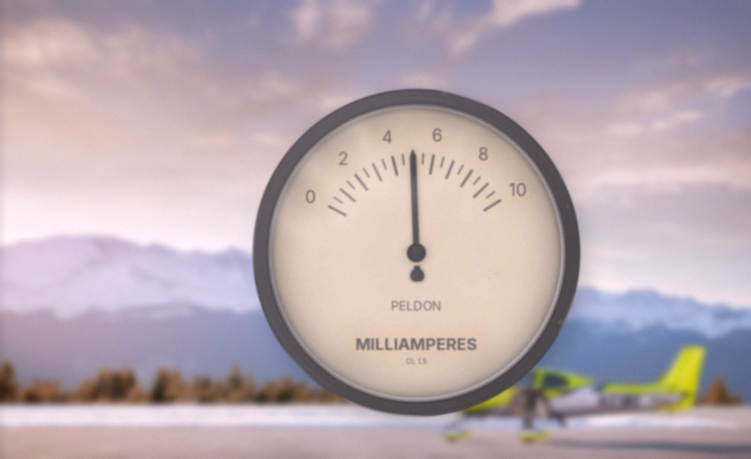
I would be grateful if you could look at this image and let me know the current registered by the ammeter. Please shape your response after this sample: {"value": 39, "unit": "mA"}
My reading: {"value": 5, "unit": "mA"}
